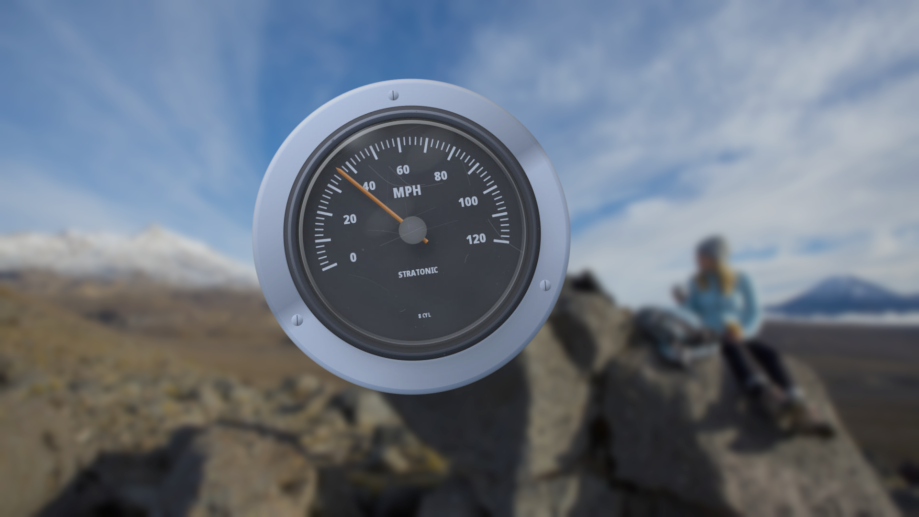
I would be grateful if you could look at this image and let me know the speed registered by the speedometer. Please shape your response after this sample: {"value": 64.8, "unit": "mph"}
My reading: {"value": 36, "unit": "mph"}
